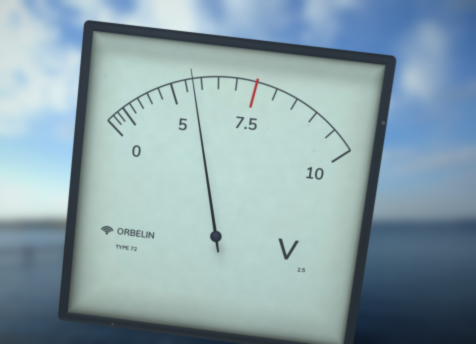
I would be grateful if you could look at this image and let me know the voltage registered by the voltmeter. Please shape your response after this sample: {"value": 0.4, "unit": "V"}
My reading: {"value": 5.75, "unit": "V"}
